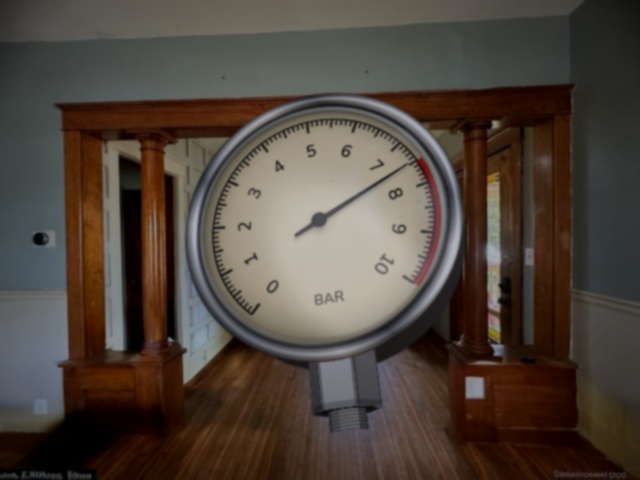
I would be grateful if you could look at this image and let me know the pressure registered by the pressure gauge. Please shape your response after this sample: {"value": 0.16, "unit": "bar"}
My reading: {"value": 7.5, "unit": "bar"}
